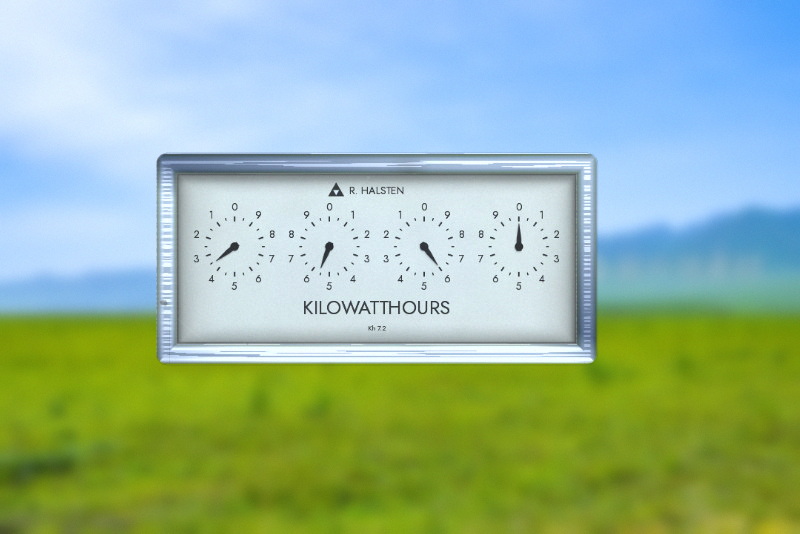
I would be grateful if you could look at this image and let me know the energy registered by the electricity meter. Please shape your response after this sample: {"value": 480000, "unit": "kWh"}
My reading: {"value": 3560, "unit": "kWh"}
